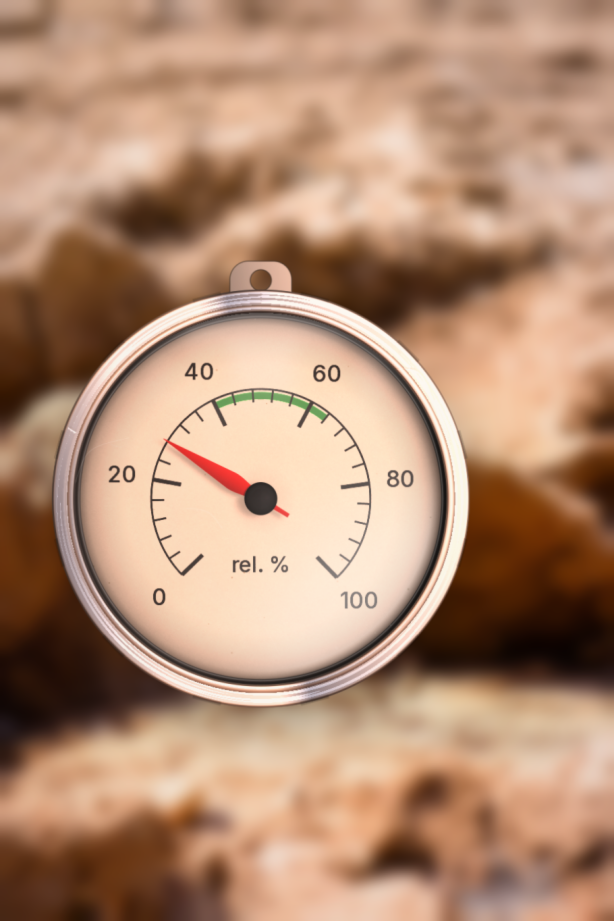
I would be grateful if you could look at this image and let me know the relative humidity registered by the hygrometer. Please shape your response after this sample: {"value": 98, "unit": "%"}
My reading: {"value": 28, "unit": "%"}
